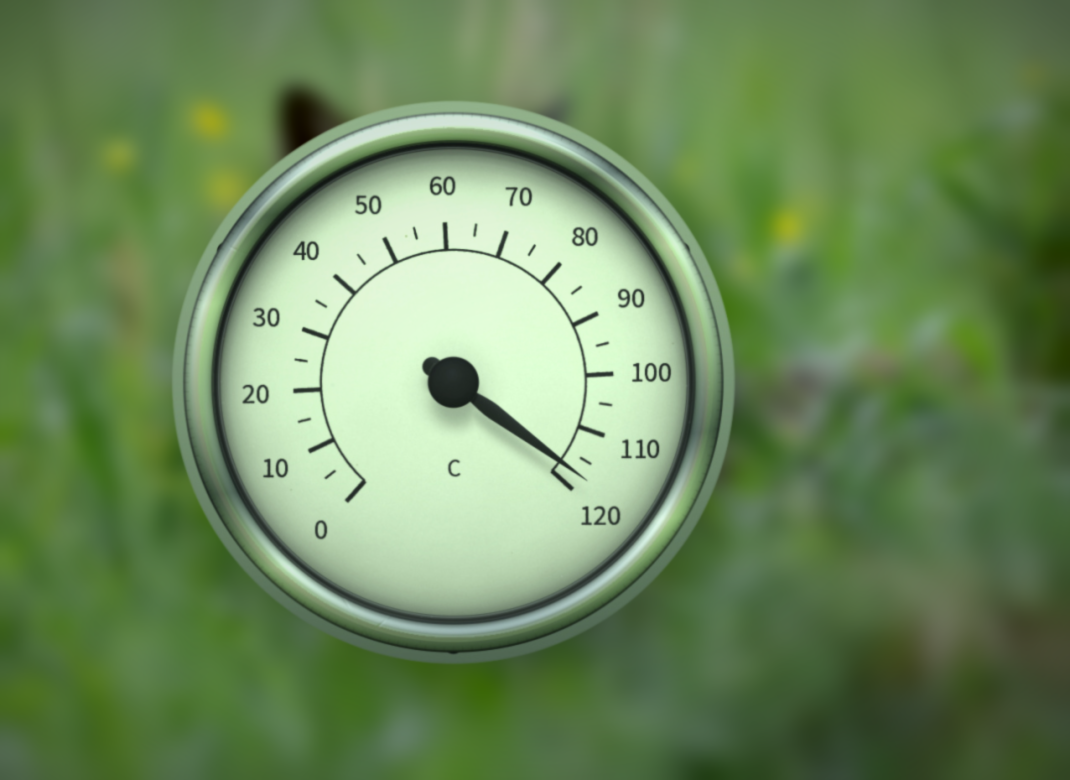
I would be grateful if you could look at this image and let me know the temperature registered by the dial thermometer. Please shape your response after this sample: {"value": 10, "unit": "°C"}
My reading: {"value": 117.5, "unit": "°C"}
